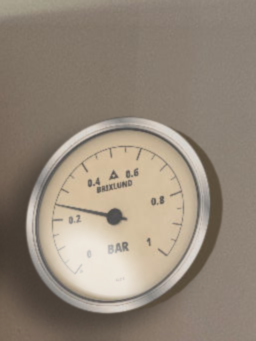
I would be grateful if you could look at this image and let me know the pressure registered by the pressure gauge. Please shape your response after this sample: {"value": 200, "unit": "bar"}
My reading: {"value": 0.25, "unit": "bar"}
